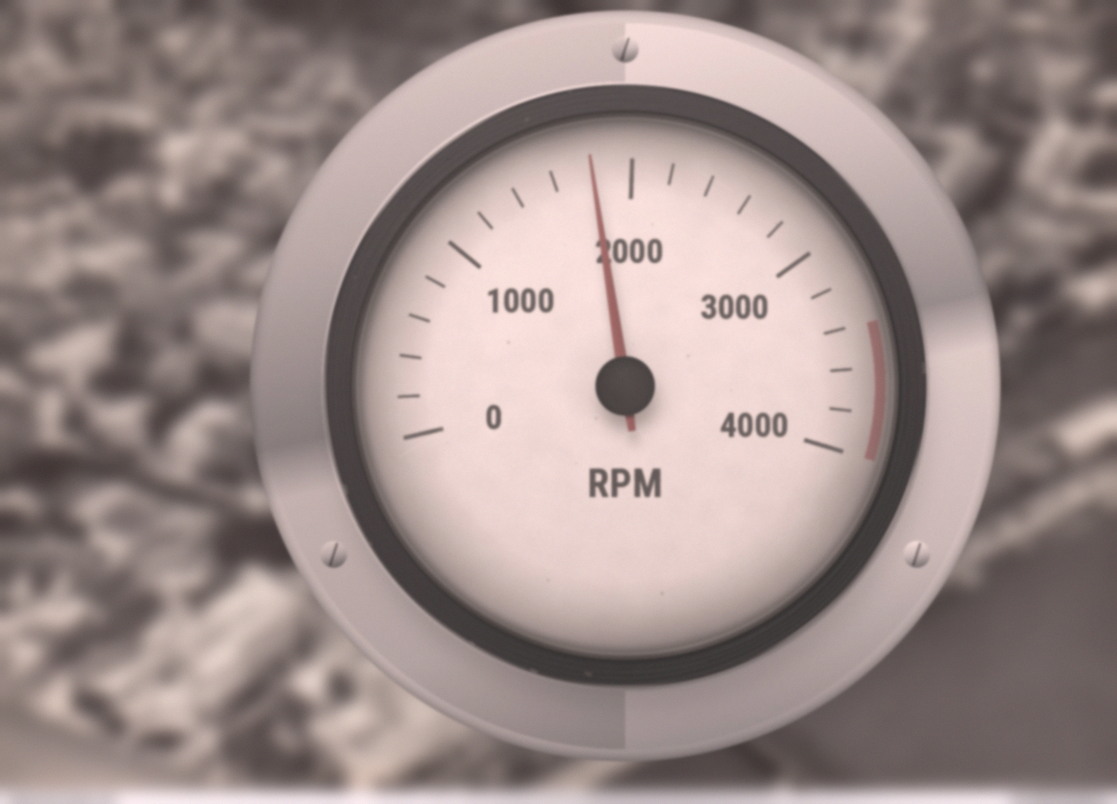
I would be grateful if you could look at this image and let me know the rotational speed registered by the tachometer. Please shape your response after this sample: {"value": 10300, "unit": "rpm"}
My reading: {"value": 1800, "unit": "rpm"}
